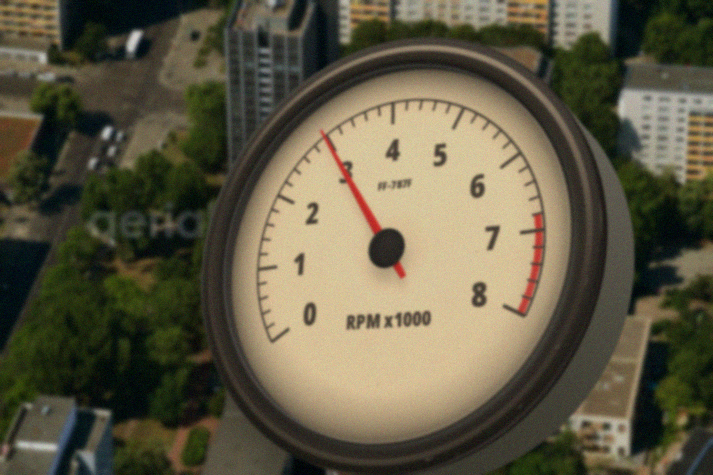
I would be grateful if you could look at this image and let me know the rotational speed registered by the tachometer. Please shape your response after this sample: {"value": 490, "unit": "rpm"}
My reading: {"value": 3000, "unit": "rpm"}
